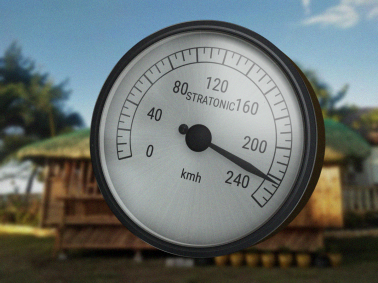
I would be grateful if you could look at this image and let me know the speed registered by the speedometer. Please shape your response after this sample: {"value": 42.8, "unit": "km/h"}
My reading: {"value": 222.5, "unit": "km/h"}
